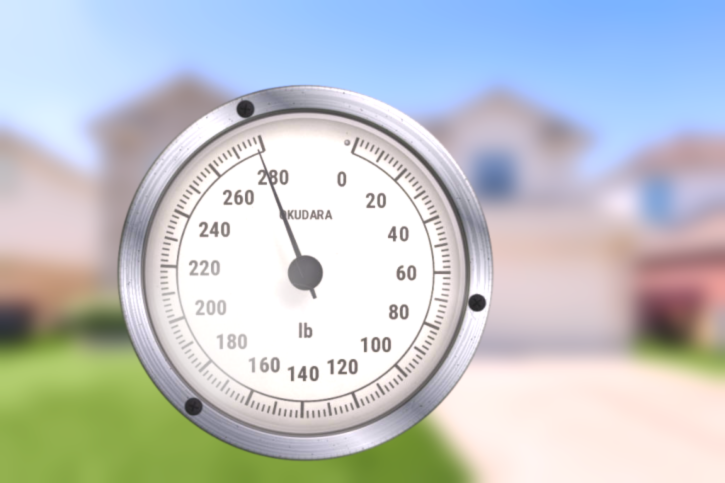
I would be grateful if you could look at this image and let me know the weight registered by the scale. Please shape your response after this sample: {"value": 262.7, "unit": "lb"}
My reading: {"value": 278, "unit": "lb"}
